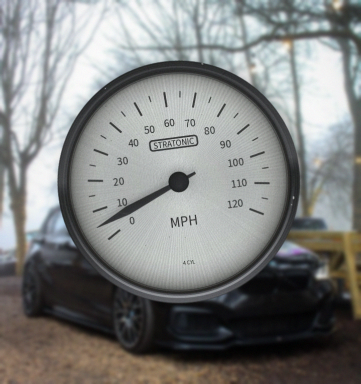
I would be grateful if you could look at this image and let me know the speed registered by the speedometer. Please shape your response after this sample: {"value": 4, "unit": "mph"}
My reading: {"value": 5, "unit": "mph"}
